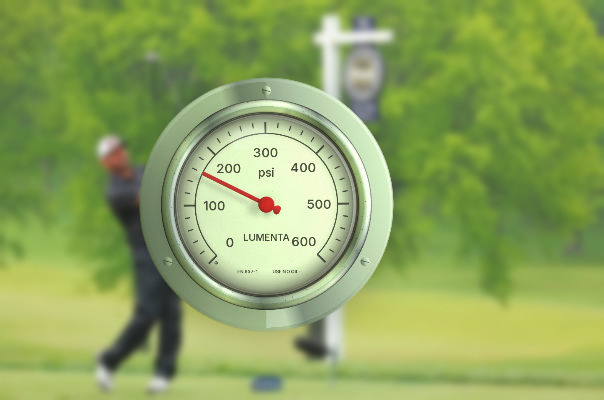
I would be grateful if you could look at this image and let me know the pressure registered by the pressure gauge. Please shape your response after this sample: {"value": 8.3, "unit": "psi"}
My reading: {"value": 160, "unit": "psi"}
